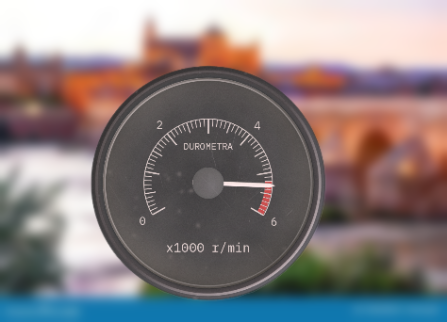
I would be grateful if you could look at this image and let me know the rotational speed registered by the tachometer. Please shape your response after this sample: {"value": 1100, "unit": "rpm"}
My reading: {"value": 5300, "unit": "rpm"}
